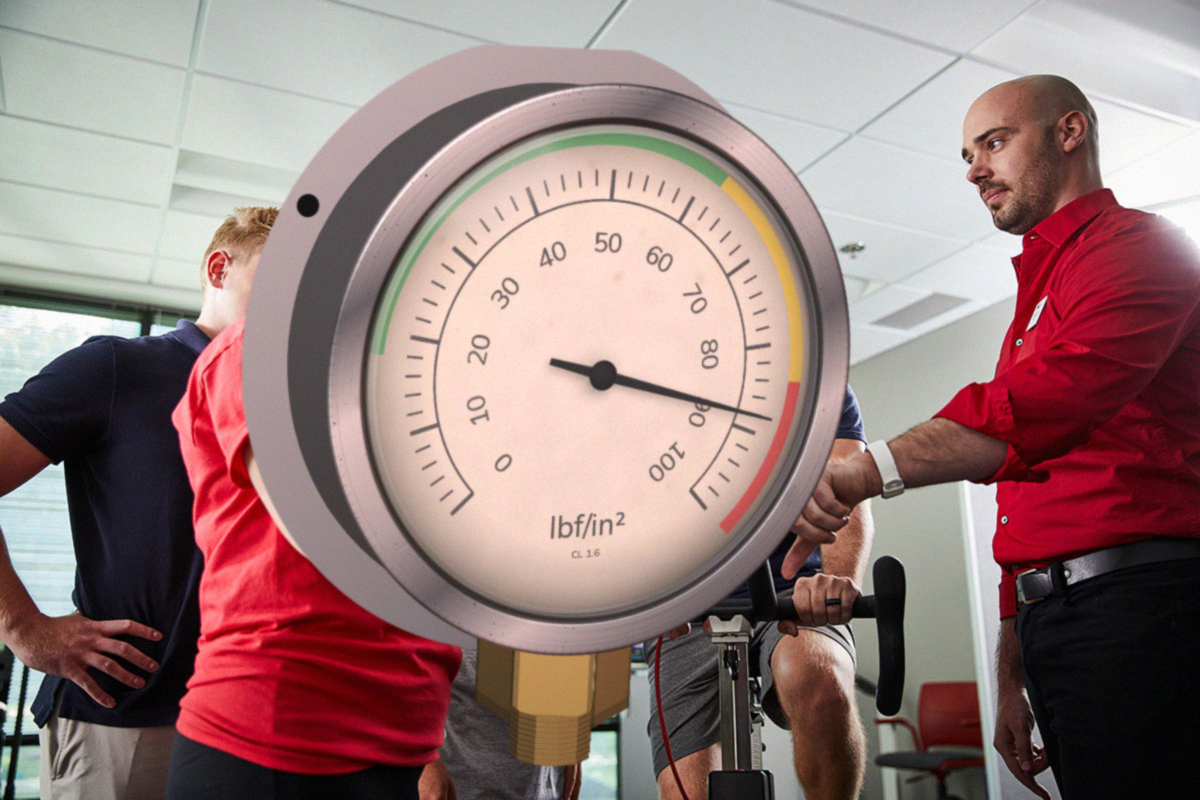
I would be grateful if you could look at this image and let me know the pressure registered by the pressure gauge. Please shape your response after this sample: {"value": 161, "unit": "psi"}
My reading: {"value": 88, "unit": "psi"}
